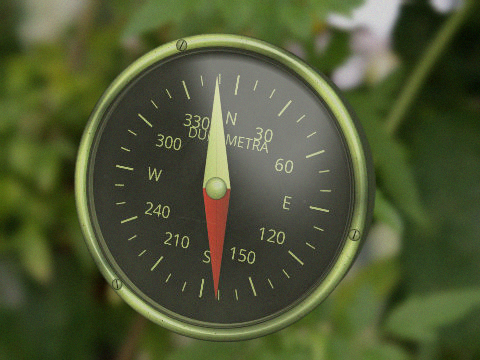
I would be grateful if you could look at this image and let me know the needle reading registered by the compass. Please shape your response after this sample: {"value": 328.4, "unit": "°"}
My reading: {"value": 170, "unit": "°"}
